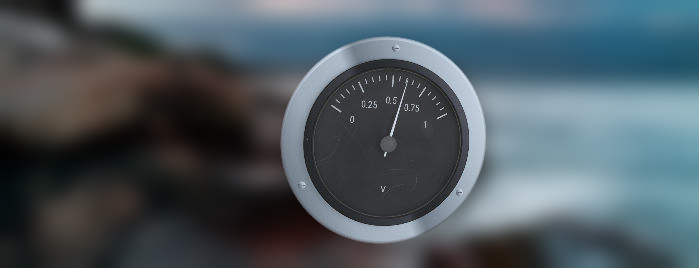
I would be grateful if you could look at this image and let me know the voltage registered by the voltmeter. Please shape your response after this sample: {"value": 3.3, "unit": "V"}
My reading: {"value": 0.6, "unit": "V"}
